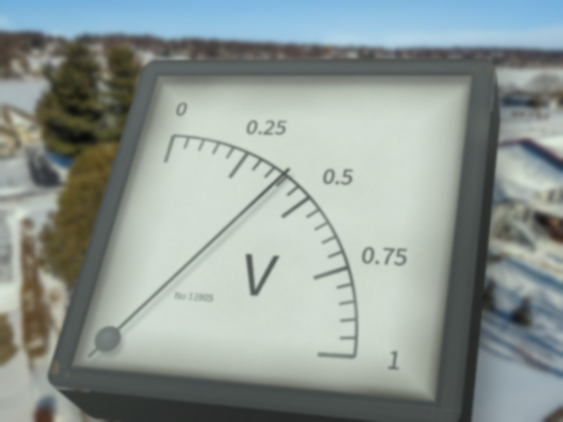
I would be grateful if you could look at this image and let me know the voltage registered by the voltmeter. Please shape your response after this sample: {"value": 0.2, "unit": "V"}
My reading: {"value": 0.4, "unit": "V"}
